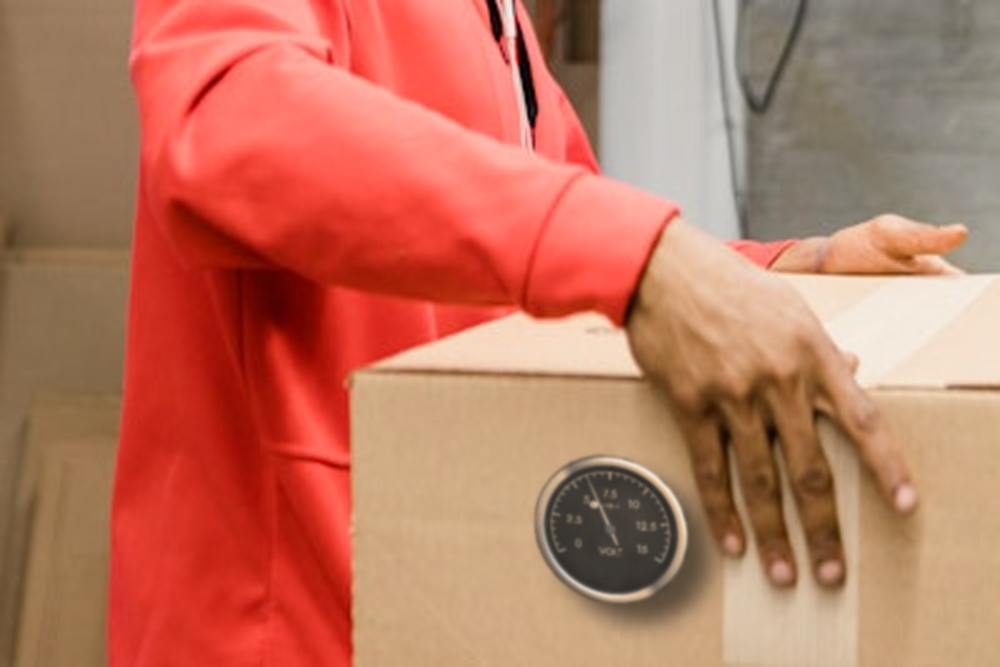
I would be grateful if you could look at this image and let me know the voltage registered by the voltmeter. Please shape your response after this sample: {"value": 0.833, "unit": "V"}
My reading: {"value": 6, "unit": "V"}
